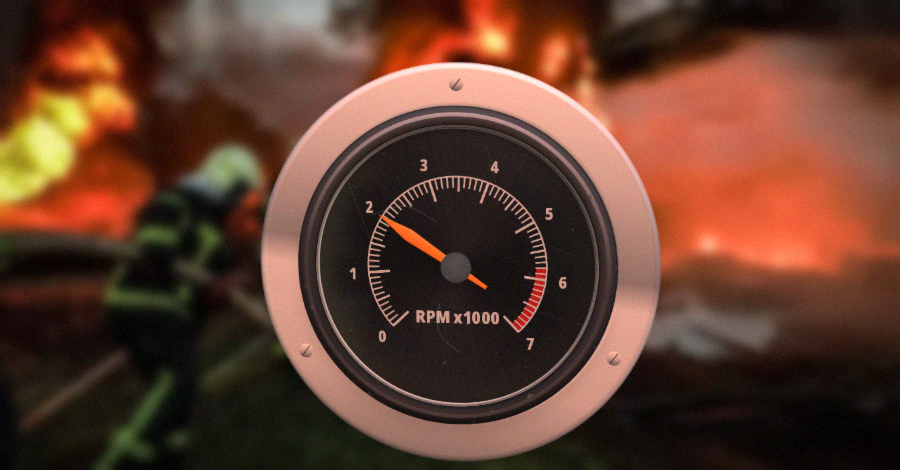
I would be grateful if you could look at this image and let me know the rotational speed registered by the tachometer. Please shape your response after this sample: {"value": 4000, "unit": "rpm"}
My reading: {"value": 2000, "unit": "rpm"}
